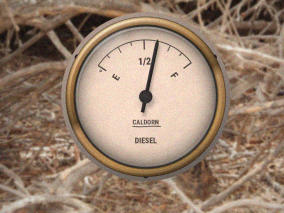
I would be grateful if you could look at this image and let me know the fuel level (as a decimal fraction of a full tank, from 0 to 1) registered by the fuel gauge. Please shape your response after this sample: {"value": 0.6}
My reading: {"value": 0.625}
